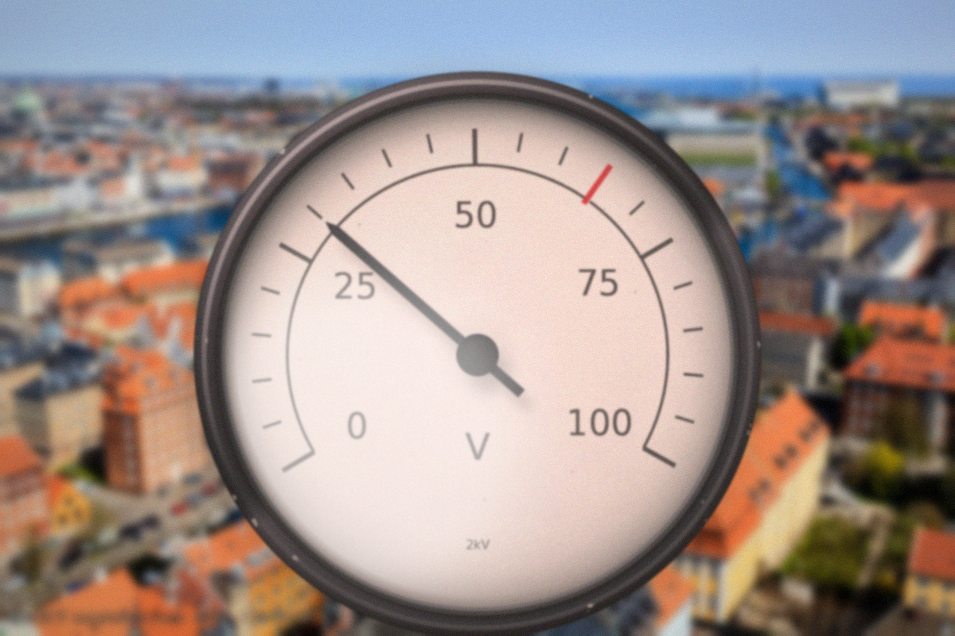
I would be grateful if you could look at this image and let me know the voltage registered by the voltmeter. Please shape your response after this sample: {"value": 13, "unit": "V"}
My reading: {"value": 30, "unit": "V"}
